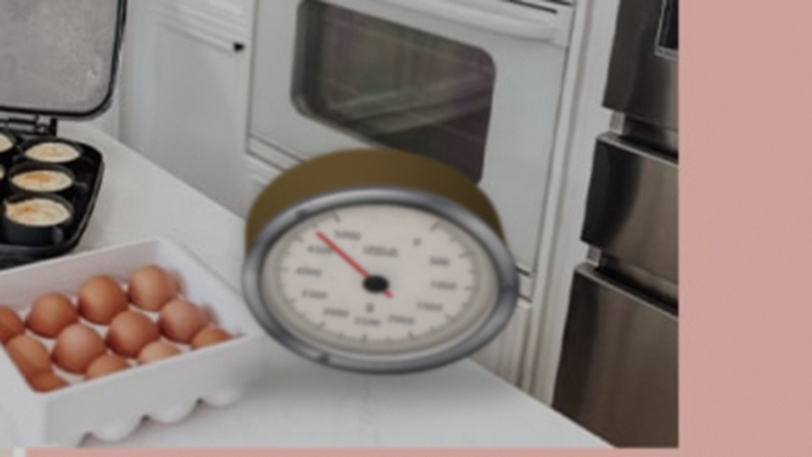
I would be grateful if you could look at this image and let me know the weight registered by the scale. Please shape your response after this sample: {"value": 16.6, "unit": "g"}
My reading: {"value": 4750, "unit": "g"}
